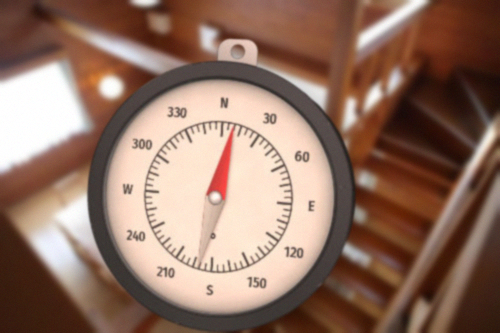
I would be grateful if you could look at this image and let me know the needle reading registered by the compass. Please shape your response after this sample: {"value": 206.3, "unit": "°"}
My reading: {"value": 10, "unit": "°"}
